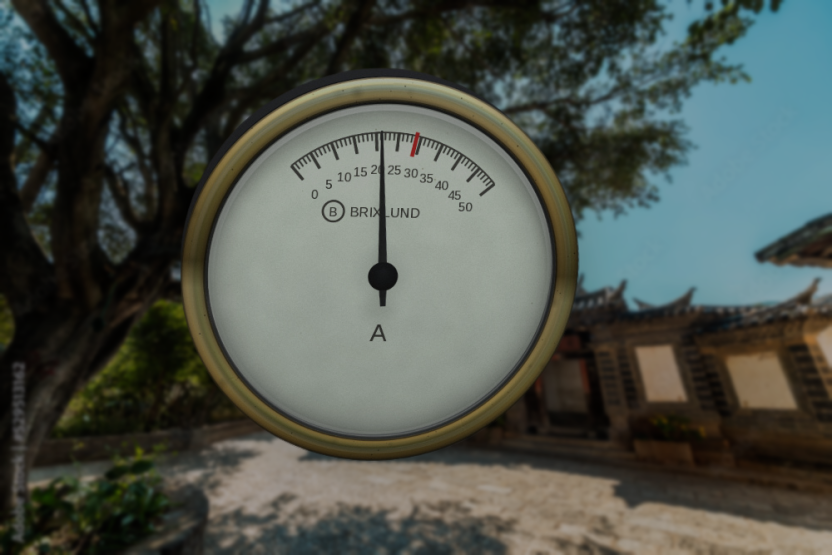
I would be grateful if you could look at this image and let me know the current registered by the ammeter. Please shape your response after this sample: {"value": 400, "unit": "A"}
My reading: {"value": 21, "unit": "A"}
